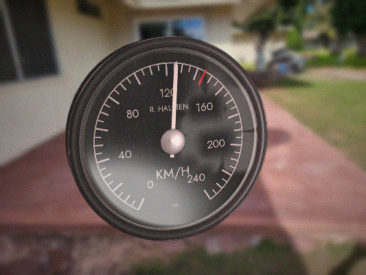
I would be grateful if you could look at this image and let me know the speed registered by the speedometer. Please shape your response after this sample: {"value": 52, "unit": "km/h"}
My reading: {"value": 125, "unit": "km/h"}
